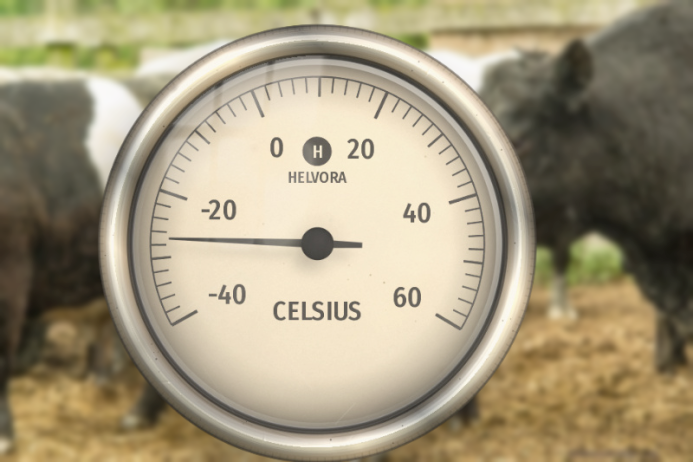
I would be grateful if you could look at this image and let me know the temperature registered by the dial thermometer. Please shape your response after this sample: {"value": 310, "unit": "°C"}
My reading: {"value": -27, "unit": "°C"}
